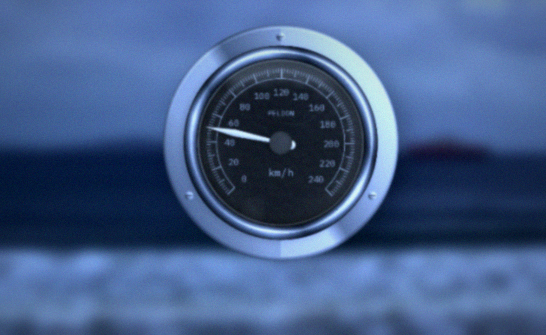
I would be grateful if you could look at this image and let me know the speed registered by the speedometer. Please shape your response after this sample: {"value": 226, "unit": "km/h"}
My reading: {"value": 50, "unit": "km/h"}
